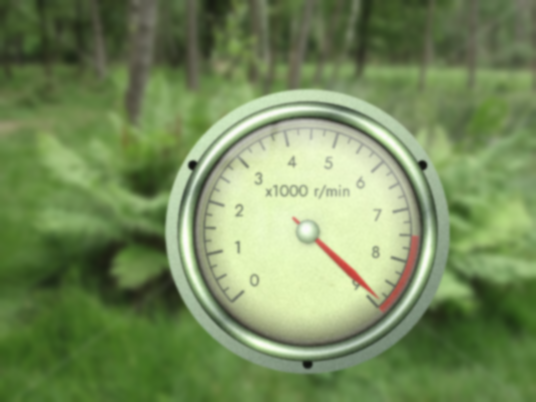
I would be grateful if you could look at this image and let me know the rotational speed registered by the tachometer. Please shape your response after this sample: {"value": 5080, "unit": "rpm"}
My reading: {"value": 8875, "unit": "rpm"}
